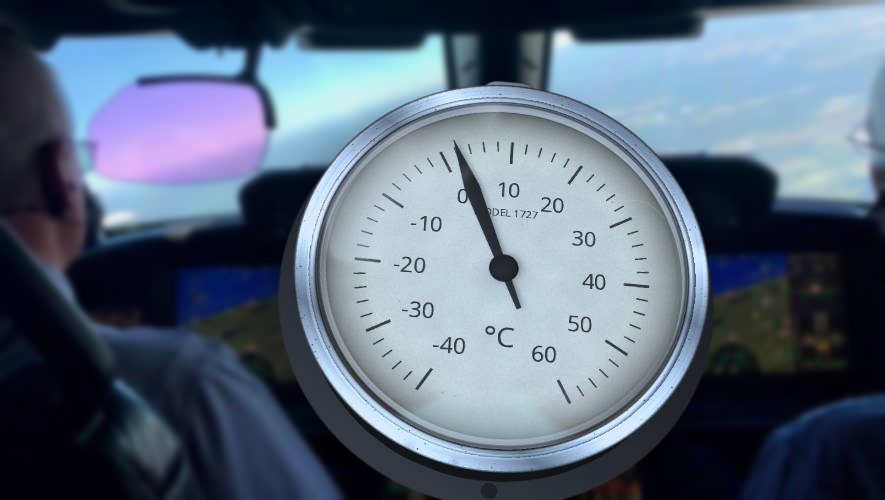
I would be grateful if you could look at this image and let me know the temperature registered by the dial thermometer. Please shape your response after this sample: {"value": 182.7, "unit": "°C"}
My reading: {"value": 2, "unit": "°C"}
